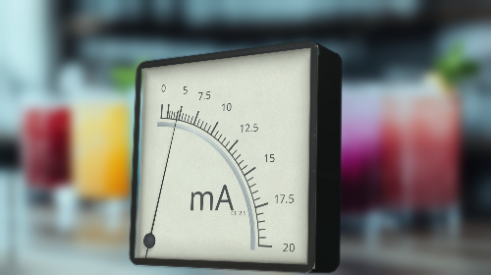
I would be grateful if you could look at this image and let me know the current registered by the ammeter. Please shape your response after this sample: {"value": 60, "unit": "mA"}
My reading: {"value": 5, "unit": "mA"}
